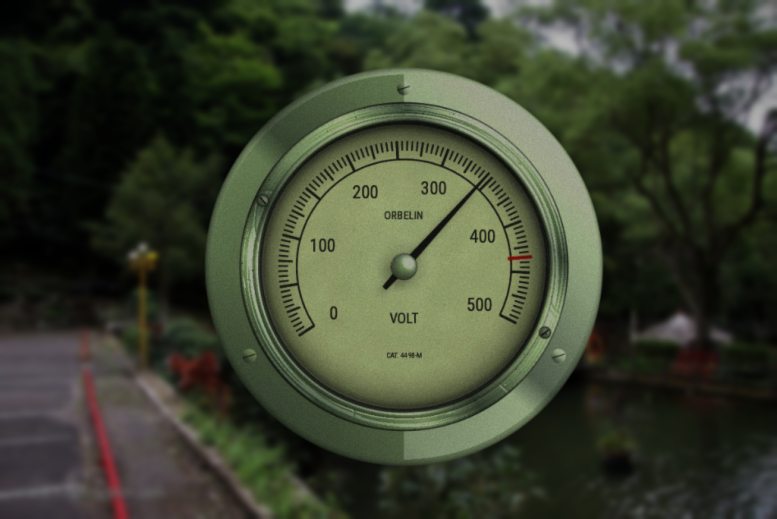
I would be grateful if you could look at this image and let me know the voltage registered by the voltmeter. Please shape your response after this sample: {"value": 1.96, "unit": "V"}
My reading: {"value": 345, "unit": "V"}
